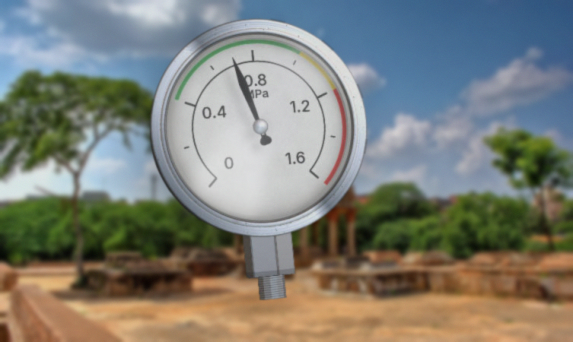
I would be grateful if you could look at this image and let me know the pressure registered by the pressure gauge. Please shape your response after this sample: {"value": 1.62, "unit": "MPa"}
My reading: {"value": 0.7, "unit": "MPa"}
